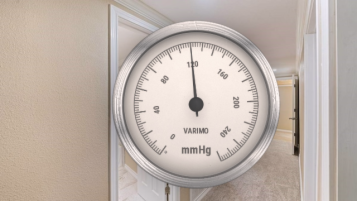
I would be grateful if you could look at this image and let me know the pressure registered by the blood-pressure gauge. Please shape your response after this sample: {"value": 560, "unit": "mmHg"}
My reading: {"value": 120, "unit": "mmHg"}
